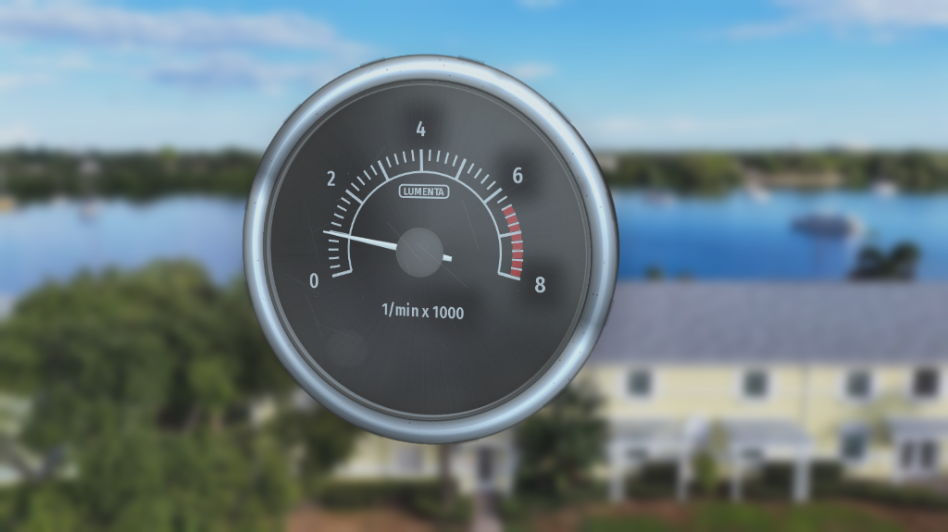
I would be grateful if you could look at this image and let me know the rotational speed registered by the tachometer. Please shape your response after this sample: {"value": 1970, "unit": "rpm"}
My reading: {"value": 1000, "unit": "rpm"}
